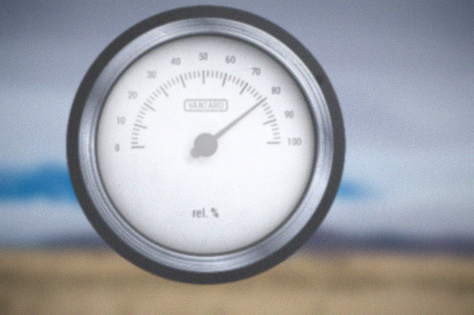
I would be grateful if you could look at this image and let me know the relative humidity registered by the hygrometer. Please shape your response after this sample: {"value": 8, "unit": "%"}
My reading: {"value": 80, "unit": "%"}
